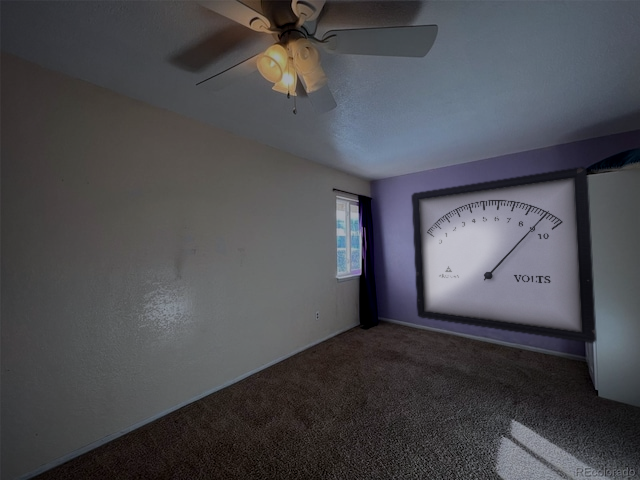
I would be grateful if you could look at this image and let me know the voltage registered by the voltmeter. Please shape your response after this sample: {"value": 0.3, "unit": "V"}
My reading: {"value": 9, "unit": "V"}
